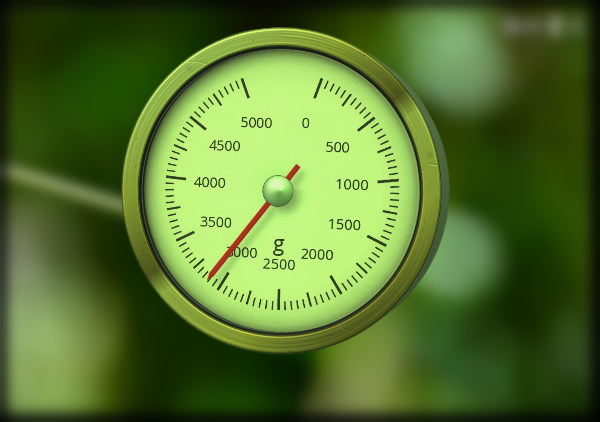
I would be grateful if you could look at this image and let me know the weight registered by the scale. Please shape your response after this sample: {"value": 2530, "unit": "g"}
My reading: {"value": 3100, "unit": "g"}
